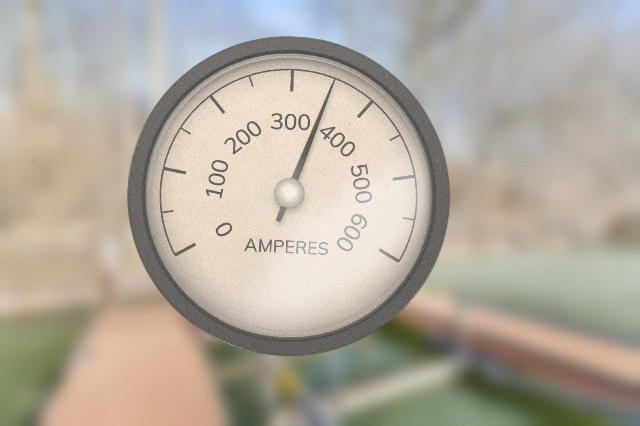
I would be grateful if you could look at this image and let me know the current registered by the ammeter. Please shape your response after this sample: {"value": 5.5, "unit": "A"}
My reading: {"value": 350, "unit": "A"}
